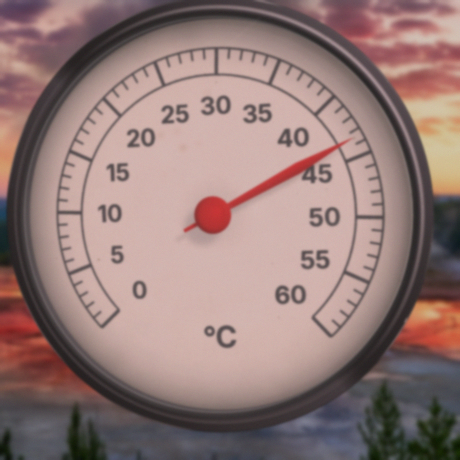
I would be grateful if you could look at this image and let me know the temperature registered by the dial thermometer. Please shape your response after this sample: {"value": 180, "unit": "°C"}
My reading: {"value": 43.5, "unit": "°C"}
